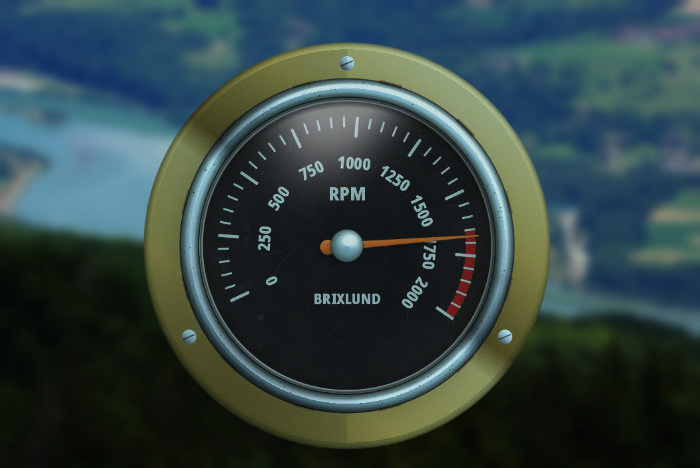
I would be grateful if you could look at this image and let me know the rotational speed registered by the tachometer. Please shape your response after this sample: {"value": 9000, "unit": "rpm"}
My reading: {"value": 1675, "unit": "rpm"}
